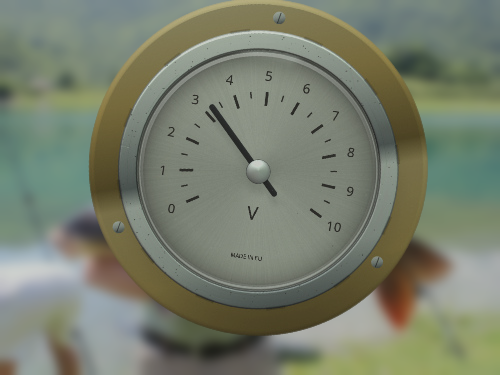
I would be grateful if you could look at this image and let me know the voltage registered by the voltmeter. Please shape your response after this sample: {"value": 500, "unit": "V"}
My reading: {"value": 3.25, "unit": "V"}
